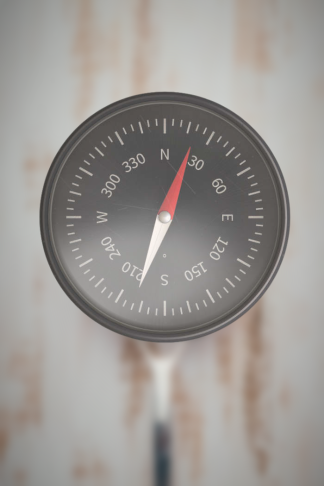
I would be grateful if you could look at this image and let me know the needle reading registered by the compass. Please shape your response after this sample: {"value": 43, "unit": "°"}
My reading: {"value": 20, "unit": "°"}
